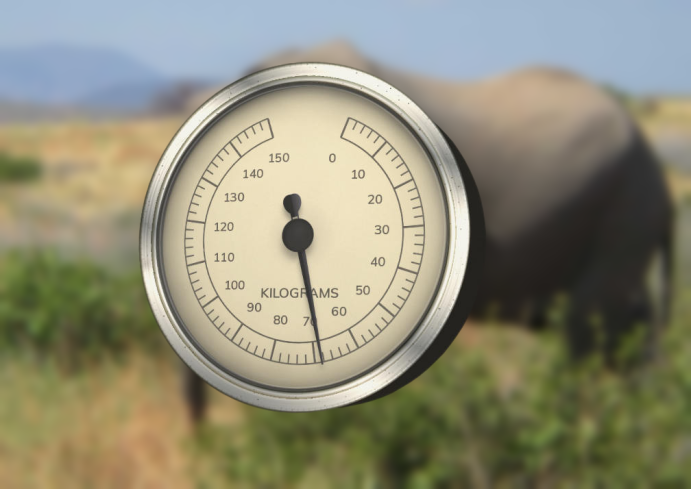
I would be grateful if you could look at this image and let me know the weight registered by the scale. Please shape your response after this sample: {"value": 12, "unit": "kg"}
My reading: {"value": 68, "unit": "kg"}
